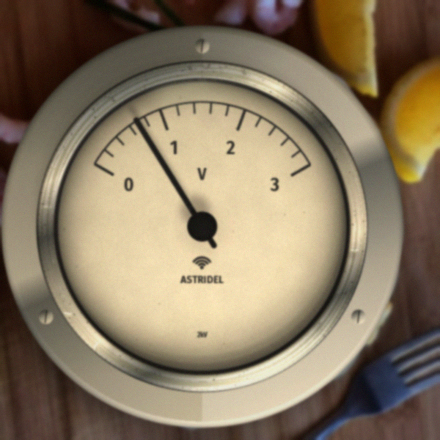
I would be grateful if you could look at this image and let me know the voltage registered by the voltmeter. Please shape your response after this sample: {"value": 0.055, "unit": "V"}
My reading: {"value": 0.7, "unit": "V"}
